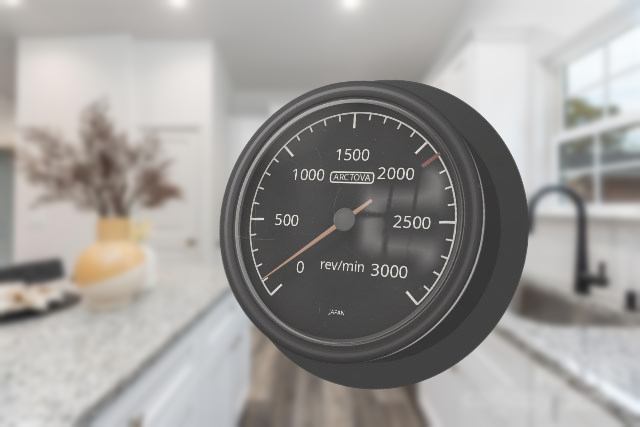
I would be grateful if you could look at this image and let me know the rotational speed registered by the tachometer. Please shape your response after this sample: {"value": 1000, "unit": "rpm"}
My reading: {"value": 100, "unit": "rpm"}
